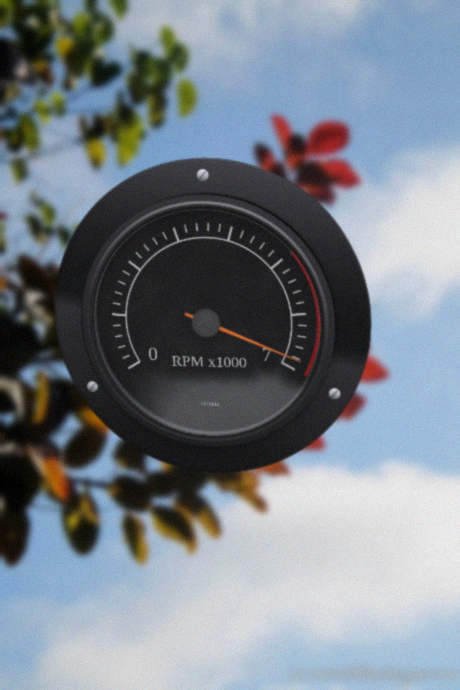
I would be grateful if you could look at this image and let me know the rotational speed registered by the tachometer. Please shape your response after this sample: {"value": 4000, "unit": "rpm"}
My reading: {"value": 6800, "unit": "rpm"}
